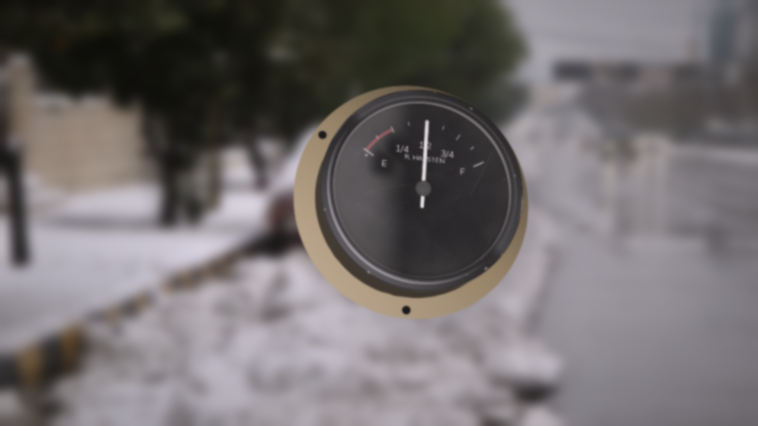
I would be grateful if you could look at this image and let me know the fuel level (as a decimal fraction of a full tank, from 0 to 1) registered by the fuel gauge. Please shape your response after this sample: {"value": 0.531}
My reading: {"value": 0.5}
